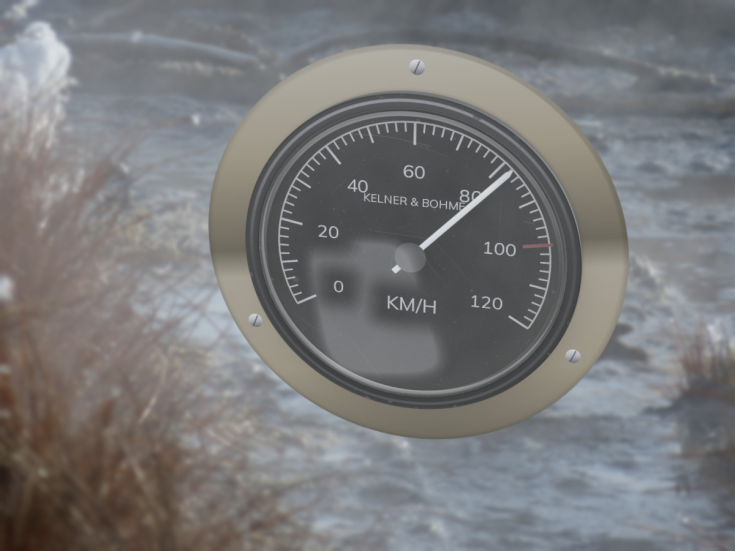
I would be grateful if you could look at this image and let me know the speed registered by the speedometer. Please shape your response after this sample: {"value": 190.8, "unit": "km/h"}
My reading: {"value": 82, "unit": "km/h"}
